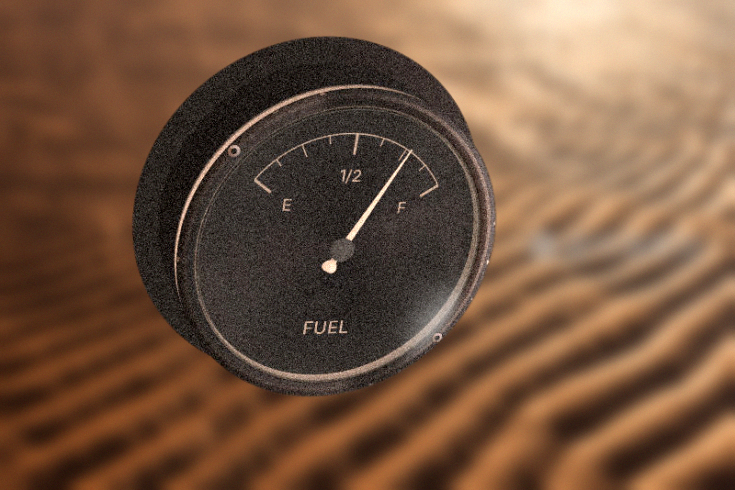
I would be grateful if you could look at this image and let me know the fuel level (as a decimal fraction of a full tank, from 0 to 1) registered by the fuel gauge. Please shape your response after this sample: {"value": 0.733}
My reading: {"value": 0.75}
